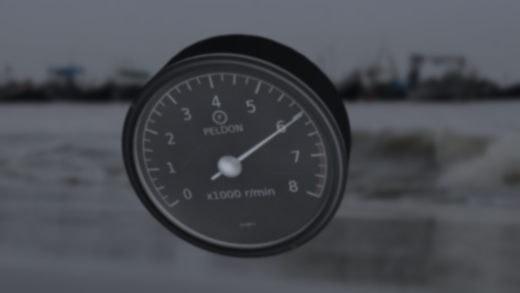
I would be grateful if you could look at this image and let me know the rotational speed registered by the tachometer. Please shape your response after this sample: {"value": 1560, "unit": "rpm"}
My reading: {"value": 6000, "unit": "rpm"}
